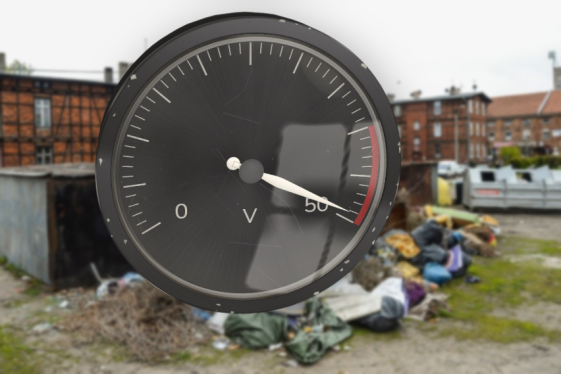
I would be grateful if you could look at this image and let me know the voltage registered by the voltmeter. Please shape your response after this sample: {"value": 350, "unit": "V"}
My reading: {"value": 49, "unit": "V"}
